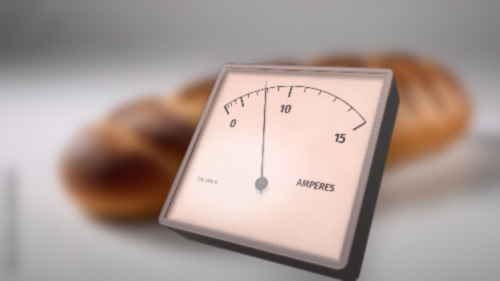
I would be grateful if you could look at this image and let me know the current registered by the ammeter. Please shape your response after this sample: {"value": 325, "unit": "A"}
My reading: {"value": 8, "unit": "A"}
